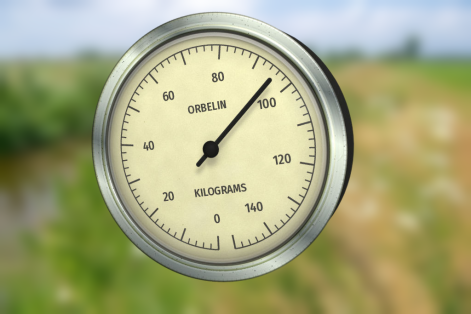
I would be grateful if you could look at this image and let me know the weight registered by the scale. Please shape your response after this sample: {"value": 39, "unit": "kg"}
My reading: {"value": 96, "unit": "kg"}
